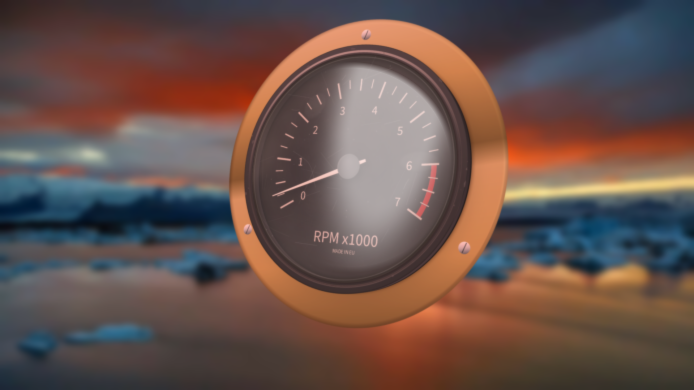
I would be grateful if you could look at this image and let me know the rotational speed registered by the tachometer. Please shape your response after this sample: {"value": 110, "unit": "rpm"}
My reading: {"value": 250, "unit": "rpm"}
